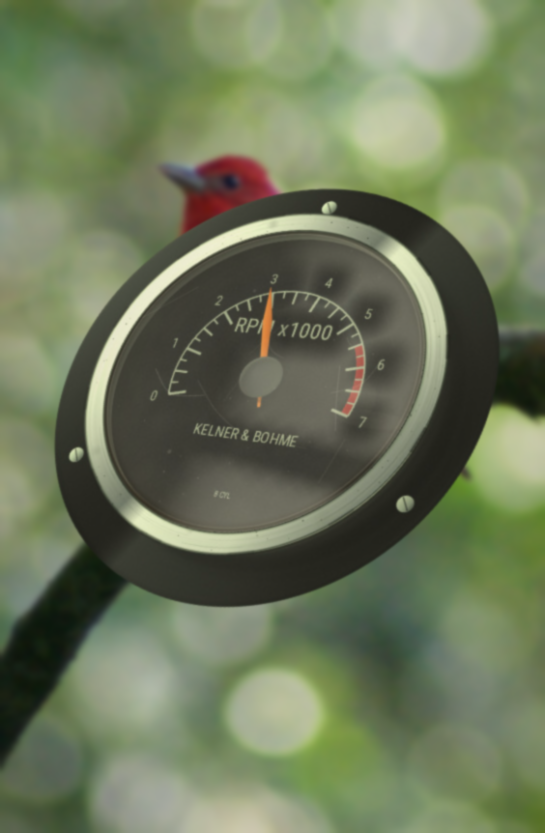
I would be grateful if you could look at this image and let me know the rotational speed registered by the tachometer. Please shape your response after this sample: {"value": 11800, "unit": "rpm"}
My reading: {"value": 3000, "unit": "rpm"}
